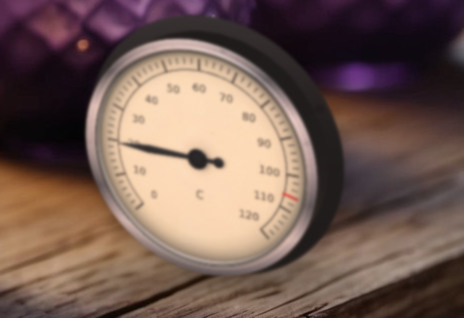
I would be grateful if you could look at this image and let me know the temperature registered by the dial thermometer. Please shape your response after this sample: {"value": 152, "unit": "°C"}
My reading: {"value": 20, "unit": "°C"}
